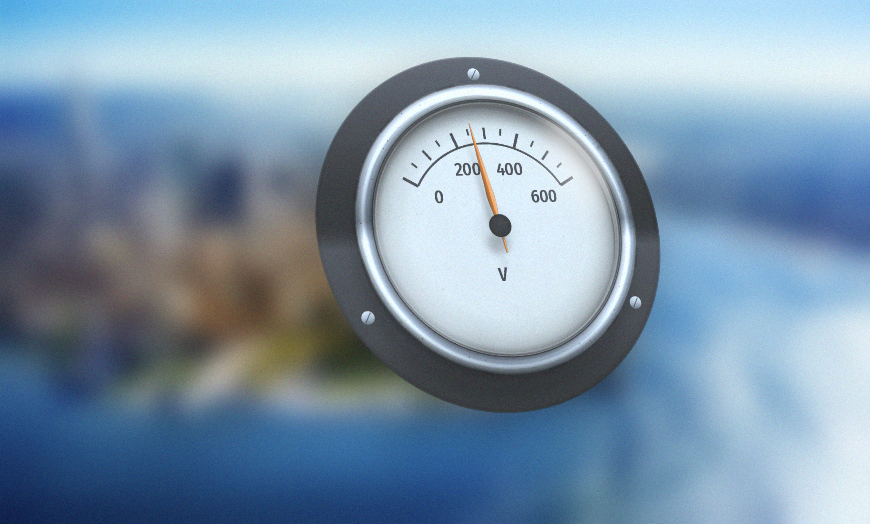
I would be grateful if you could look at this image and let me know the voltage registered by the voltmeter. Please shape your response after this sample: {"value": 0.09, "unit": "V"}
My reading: {"value": 250, "unit": "V"}
